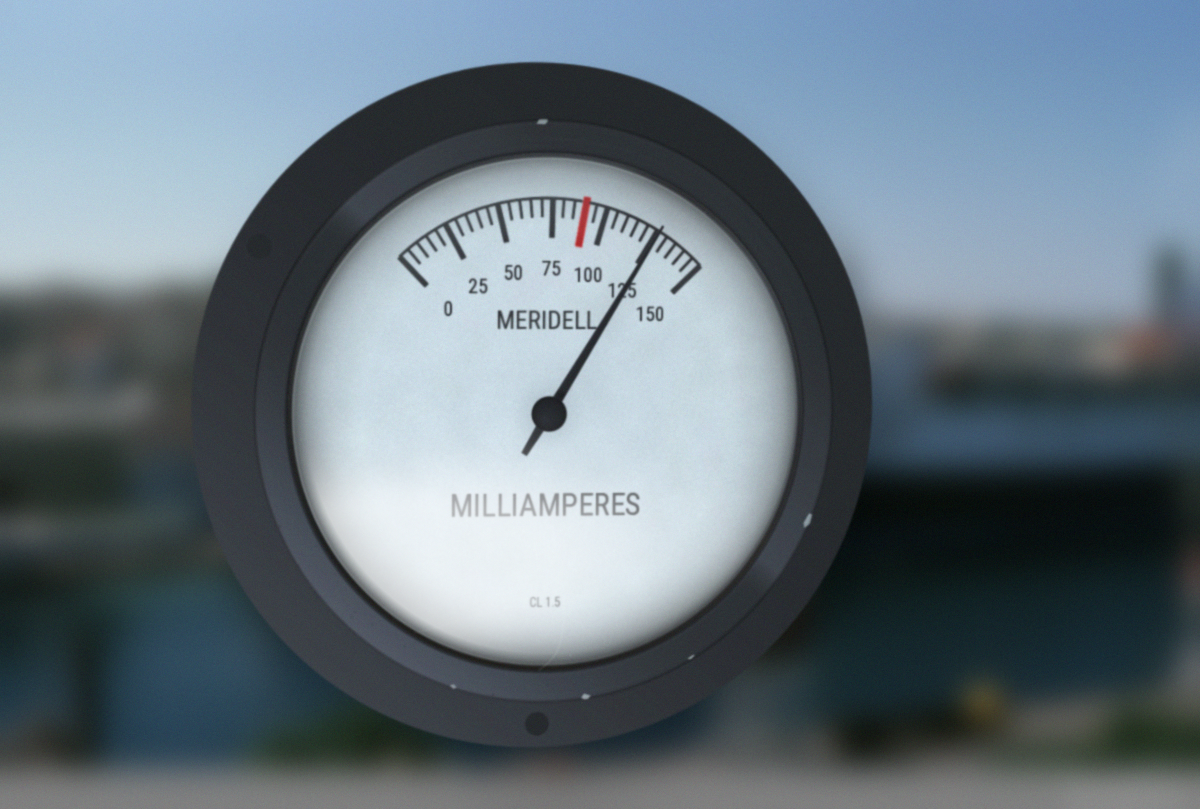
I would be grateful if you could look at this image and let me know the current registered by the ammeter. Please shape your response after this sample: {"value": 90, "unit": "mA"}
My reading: {"value": 125, "unit": "mA"}
